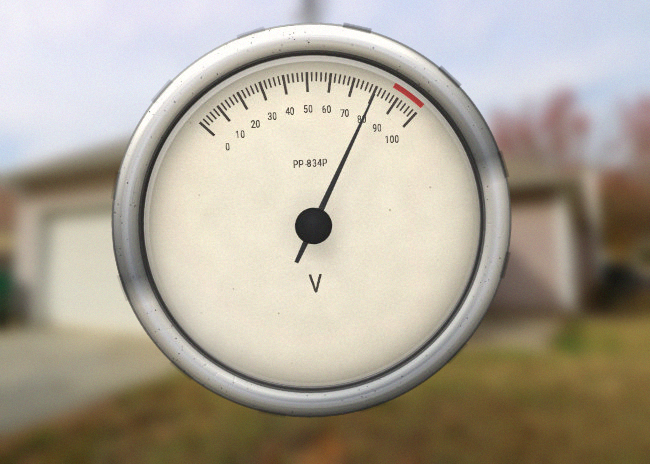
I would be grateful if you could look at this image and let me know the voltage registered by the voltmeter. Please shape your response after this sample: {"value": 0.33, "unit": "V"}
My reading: {"value": 80, "unit": "V"}
